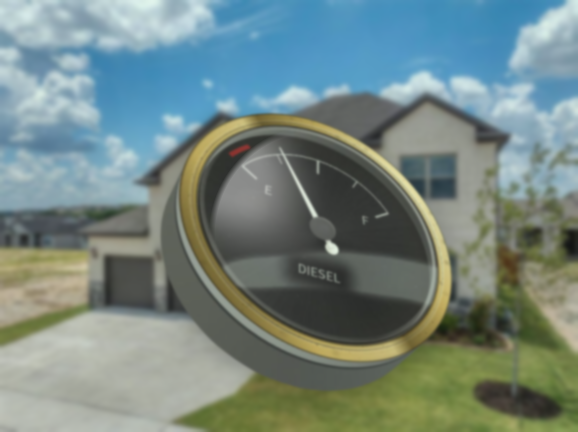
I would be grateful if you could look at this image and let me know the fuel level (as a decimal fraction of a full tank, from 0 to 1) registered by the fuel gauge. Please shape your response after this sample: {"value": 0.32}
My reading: {"value": 0.25}
